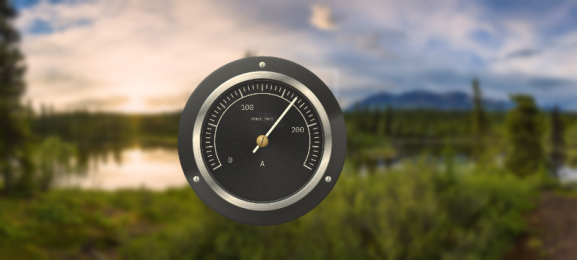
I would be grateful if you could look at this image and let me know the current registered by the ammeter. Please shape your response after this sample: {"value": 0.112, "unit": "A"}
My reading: {"value": 165, "unit": "A"}
